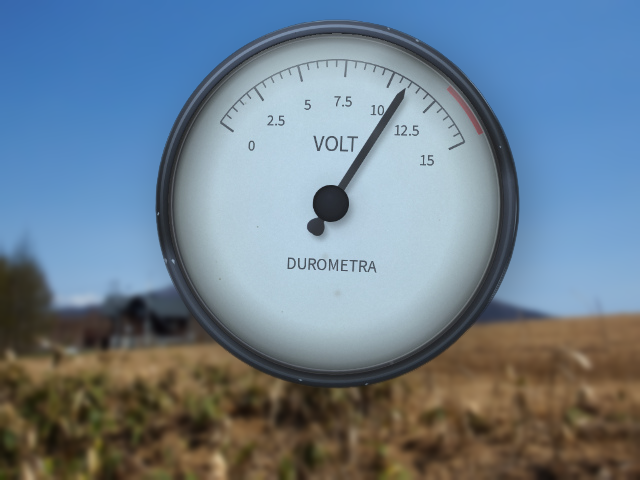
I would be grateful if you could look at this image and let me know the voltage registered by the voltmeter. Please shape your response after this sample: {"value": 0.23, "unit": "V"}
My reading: {"value": 11, "unit": "V"}
